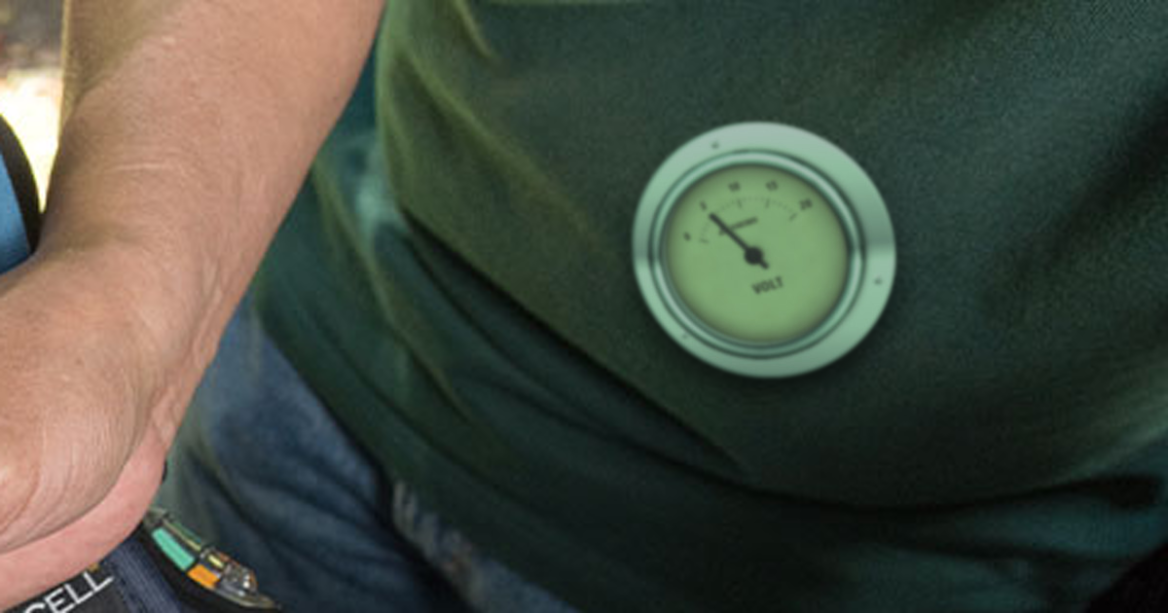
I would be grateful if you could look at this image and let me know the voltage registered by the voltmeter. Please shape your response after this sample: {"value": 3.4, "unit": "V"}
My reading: {"value": 5, "unit": "V"}
